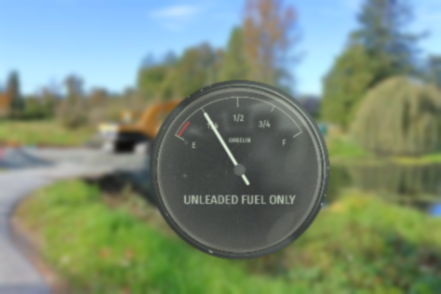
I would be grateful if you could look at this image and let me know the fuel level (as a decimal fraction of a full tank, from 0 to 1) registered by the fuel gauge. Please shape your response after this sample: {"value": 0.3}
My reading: {"value": 0.25}
